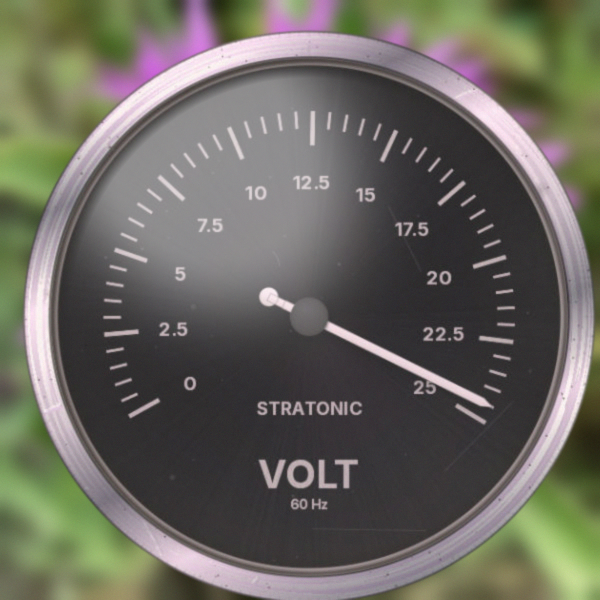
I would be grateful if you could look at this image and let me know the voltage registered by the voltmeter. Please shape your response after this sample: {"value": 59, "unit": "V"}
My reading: {"value": 24.5, "unit": "V"}
